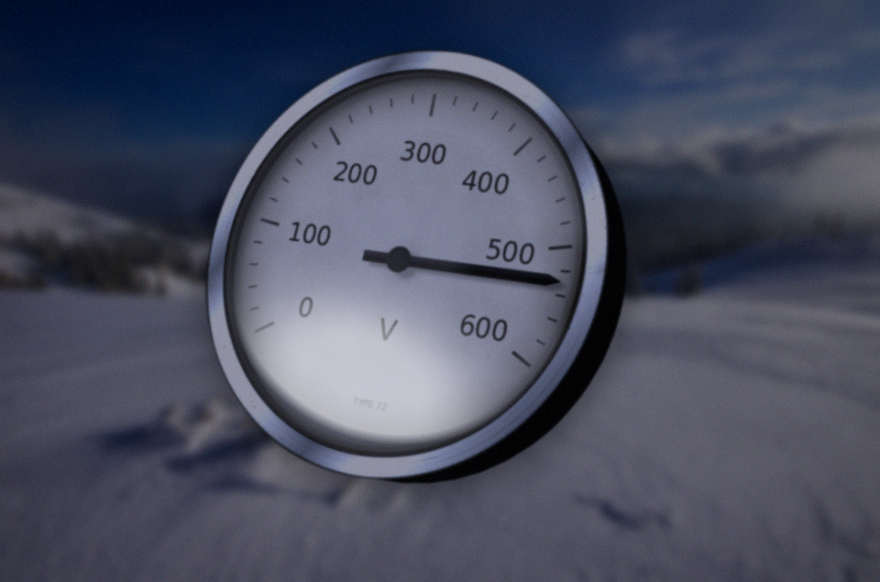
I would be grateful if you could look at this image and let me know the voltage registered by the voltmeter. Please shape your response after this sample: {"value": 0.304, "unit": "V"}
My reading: {"value": 530, "unit": "V"}
